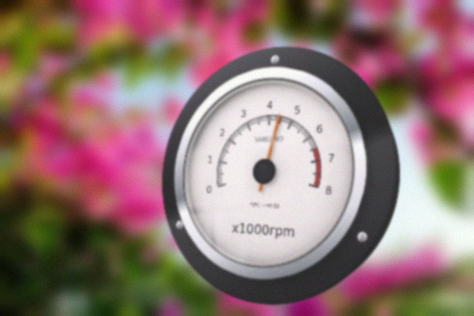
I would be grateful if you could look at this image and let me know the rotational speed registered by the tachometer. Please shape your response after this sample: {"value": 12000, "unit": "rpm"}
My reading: {"value": 4500, "unit": "rpm"}
